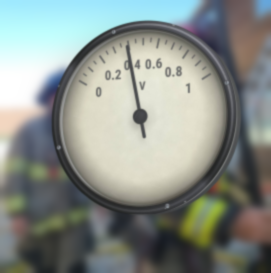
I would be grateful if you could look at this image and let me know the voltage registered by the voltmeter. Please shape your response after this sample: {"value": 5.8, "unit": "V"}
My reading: {"value": 0.4, "unit": "V"}
